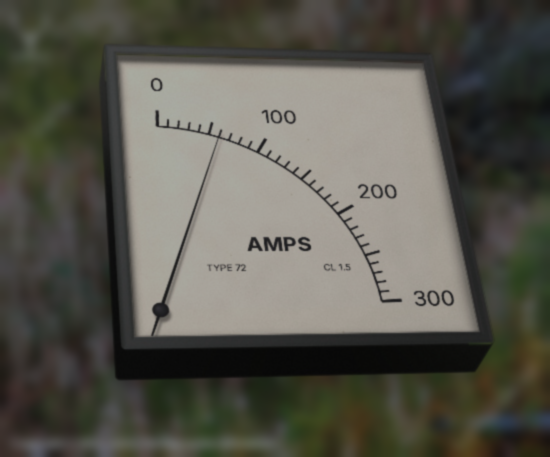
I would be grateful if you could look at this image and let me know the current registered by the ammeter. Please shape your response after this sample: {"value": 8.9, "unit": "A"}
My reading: {"value": 60, "unit": "A"}
